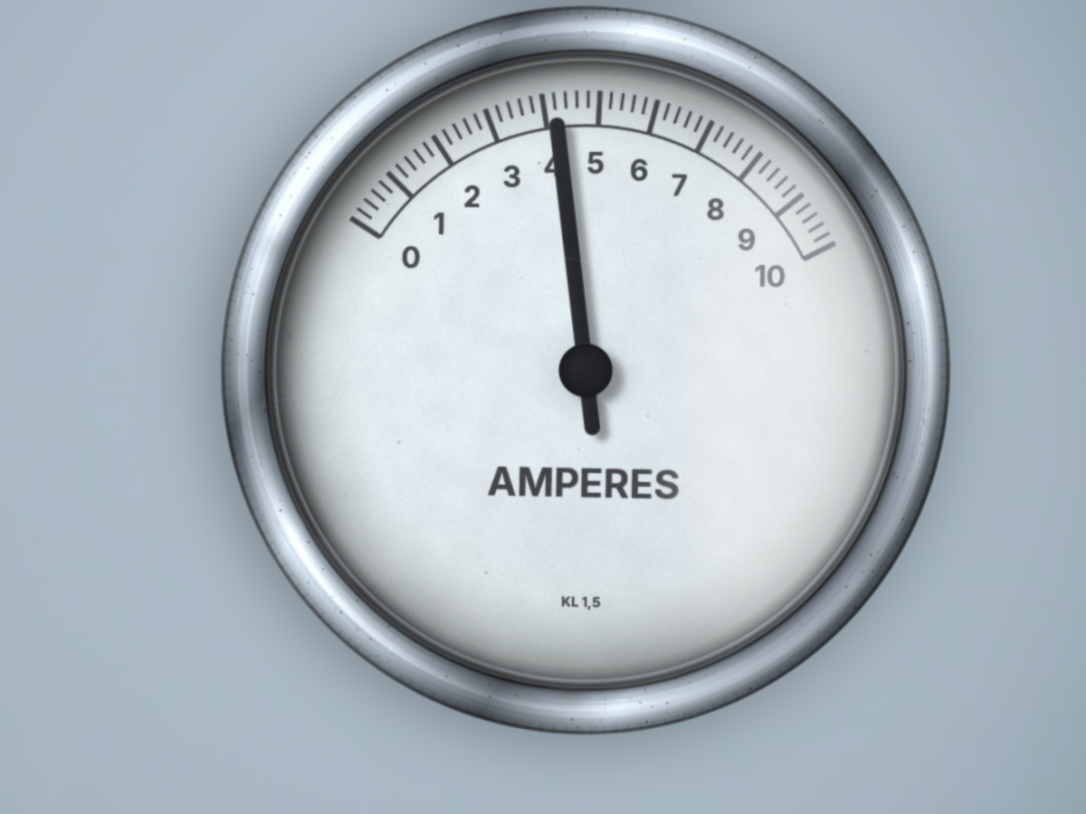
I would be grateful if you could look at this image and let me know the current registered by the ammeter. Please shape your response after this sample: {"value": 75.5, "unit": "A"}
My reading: {"value": 4.2, "unit": "A"}
